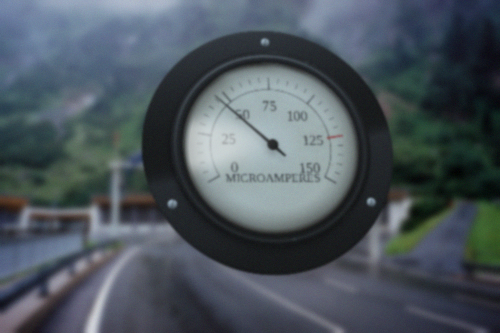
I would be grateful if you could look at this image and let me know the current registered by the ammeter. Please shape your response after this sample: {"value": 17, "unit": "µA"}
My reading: {"value": 45, "unit": "µA"}
